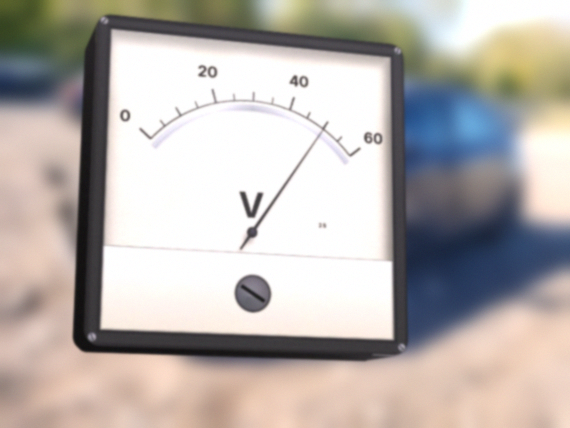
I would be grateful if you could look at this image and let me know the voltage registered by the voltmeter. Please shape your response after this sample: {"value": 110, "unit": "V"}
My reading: {"value": 50, "unit": "V"}
